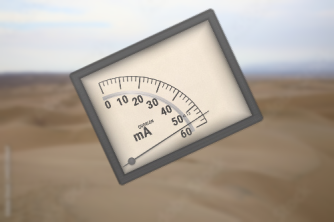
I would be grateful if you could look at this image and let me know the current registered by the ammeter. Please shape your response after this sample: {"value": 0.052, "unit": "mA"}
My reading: {"value": 56, "unit": "mA"}
